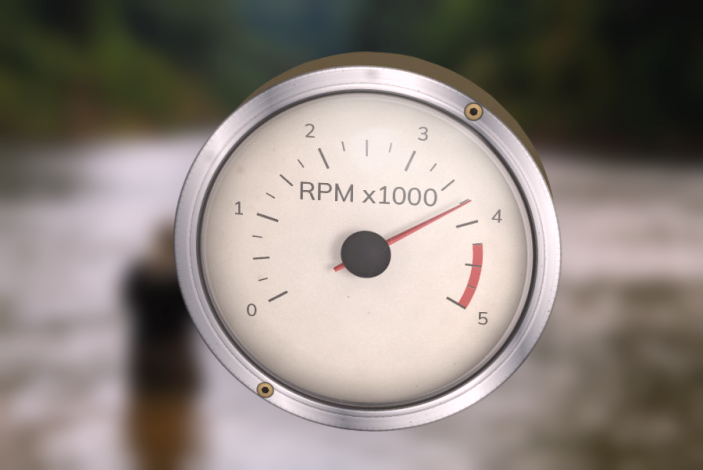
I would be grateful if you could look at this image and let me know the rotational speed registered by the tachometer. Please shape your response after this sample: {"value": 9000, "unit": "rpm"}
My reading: {"value": 3750, "unit": "rpm"}
